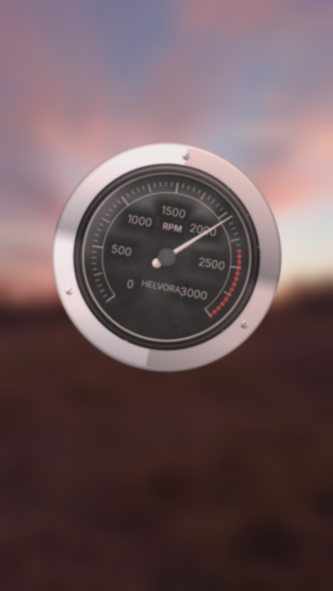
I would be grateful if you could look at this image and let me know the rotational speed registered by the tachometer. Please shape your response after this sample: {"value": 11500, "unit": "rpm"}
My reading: {"value": 2050, "unit": "rpm"}
